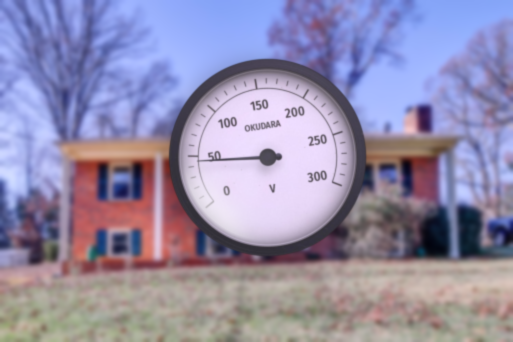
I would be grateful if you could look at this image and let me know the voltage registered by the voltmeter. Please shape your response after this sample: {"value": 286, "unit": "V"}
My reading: {"value": 45, "unit": "V"}
